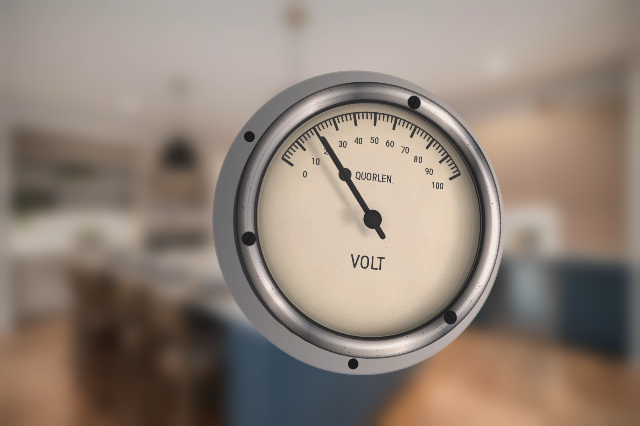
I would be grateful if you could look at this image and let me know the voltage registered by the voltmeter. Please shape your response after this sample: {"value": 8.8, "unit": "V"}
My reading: {"value": 20, "unit": "V"}
